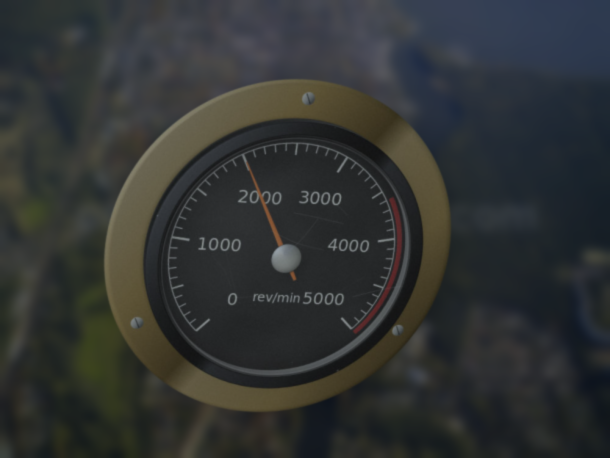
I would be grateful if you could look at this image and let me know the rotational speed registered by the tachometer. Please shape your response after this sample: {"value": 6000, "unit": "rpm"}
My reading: {"value": 2000, "unit": "rpm"}
